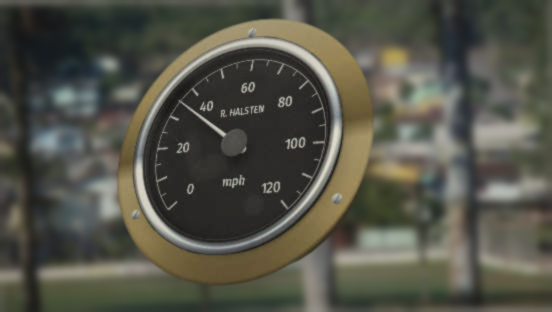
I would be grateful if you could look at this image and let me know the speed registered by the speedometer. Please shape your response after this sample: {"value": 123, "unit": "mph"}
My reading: {"value": 35, "unit": "mph"}
